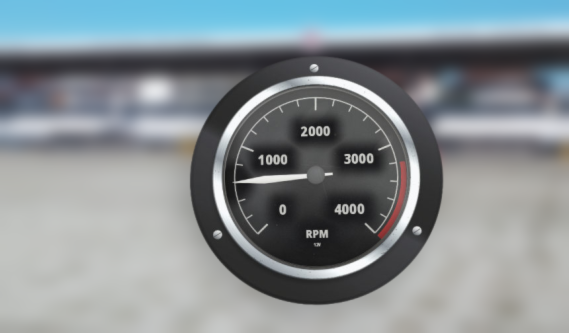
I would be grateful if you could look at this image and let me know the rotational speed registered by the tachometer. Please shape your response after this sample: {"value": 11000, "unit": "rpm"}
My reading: {"value": 600, "unit": "rpm"}
